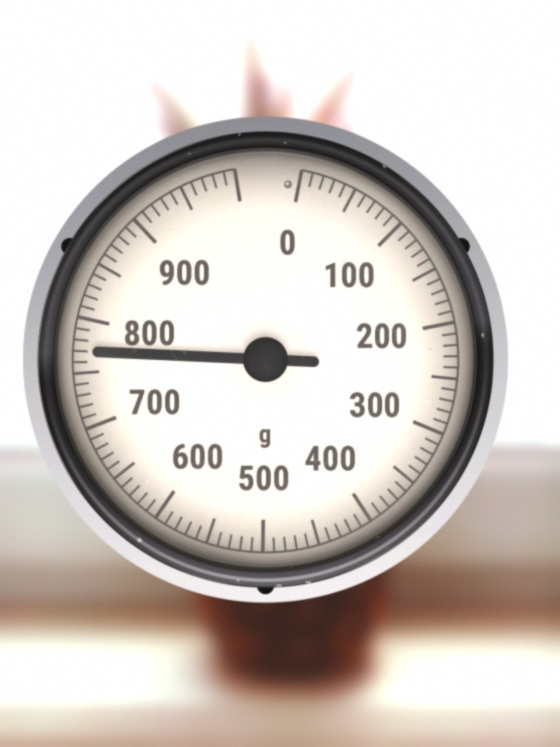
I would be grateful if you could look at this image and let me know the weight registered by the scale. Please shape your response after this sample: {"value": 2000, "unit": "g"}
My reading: {"value": 770, "unit": "g"}
